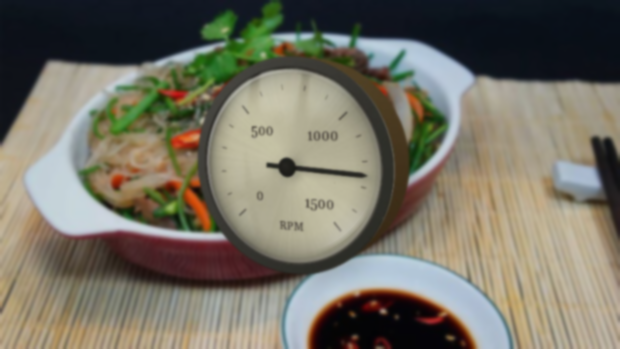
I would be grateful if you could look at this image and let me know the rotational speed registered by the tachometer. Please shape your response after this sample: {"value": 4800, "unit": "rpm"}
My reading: {"value": 1250, "unit": "rpm"}
